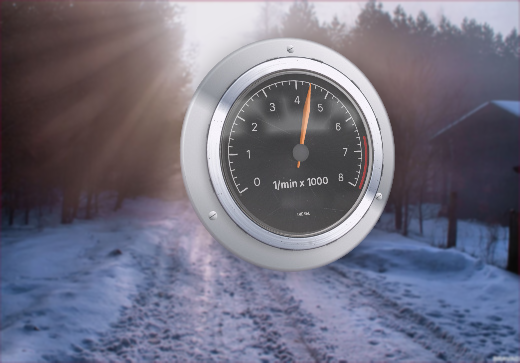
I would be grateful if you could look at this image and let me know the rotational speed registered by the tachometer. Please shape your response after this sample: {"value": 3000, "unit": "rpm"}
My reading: {"value": 4400, "unit": "rpm"}
